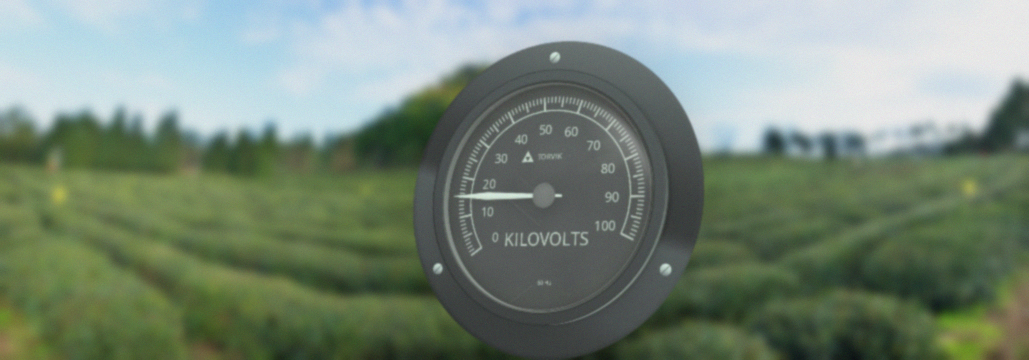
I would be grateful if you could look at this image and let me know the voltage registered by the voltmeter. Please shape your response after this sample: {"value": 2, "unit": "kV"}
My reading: {"value": 15, "unit": "kV"}
